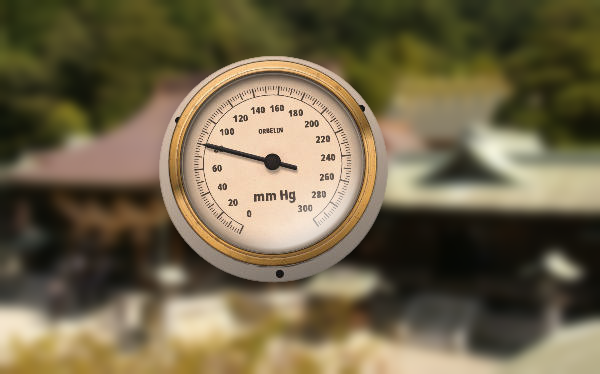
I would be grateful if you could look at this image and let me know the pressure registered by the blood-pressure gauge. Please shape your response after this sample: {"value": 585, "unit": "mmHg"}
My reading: {"value": 80, "unit": "mmHg"}
